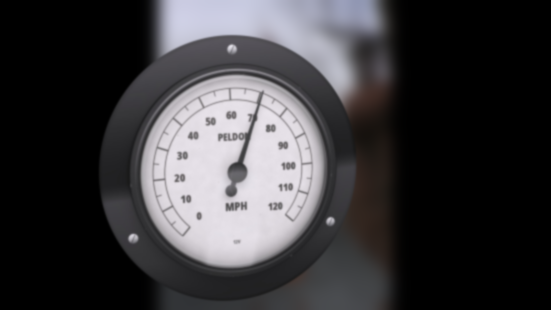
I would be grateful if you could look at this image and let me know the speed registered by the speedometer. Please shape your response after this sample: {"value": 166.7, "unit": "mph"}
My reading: {"value": 70, "unit": "mph"}
